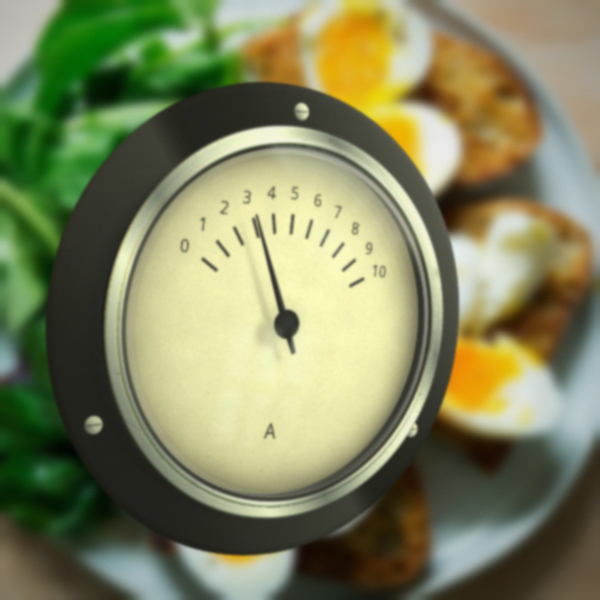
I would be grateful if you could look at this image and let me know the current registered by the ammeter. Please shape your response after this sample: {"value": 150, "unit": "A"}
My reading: {"value": 3, "unit": "A"}
